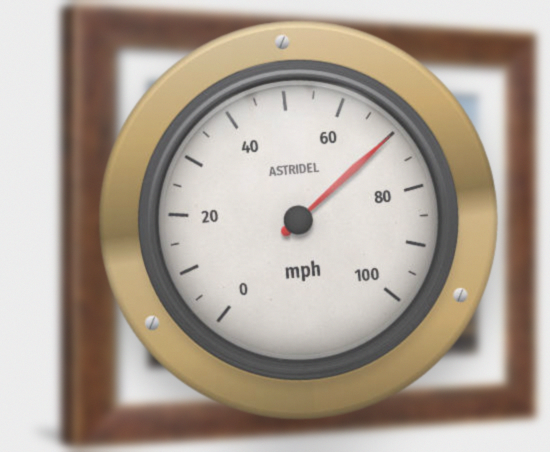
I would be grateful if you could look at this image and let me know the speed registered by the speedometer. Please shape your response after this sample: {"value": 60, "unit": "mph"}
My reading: {"value": 70, "unit": "mph"}
